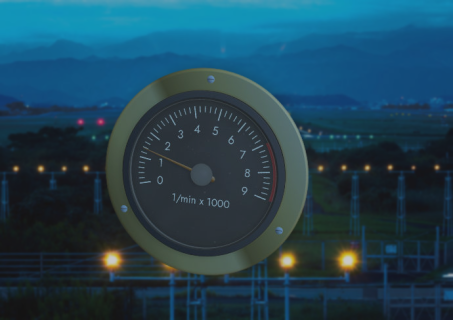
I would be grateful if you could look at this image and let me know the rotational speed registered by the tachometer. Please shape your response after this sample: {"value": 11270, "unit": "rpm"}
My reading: {"value": 1400, "unit": "rpm"}
